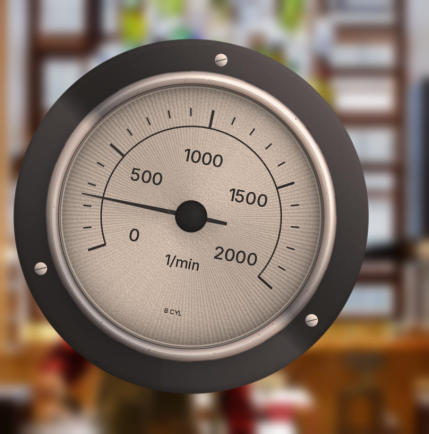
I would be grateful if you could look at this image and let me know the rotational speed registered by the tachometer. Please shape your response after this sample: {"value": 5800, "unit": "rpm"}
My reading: {"value": 250, "unit": "rpm"}
